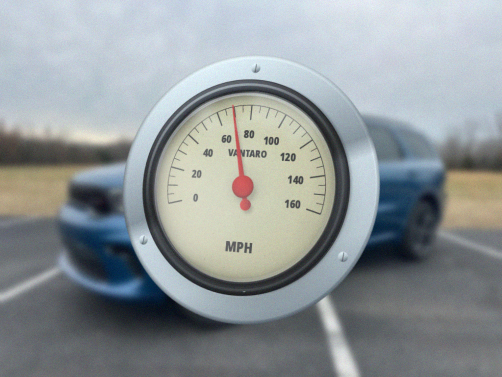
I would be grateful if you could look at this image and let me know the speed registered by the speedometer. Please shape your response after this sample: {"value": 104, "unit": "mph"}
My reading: {"value": 70, "unit": "mph"}
